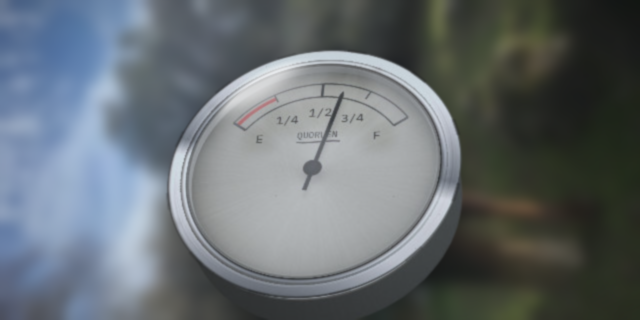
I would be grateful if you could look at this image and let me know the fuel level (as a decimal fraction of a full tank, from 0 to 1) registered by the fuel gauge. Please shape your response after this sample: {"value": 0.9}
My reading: {"value": 0.625}
